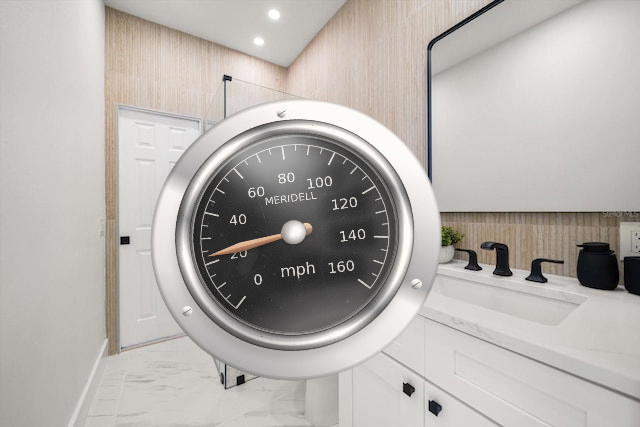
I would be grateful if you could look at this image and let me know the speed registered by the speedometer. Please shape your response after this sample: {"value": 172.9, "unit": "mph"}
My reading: {"value": 22.5, "unit": "mph"}
